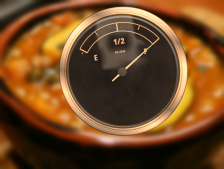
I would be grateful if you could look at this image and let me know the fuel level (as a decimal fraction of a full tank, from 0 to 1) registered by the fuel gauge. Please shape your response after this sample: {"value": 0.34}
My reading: {"value": 1}
